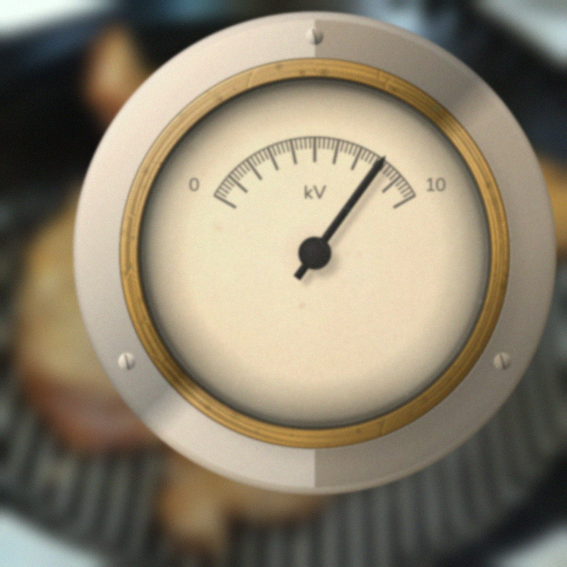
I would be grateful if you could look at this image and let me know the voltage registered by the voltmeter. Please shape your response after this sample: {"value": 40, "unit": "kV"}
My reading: {"value": 8, "unit": "kV"}
